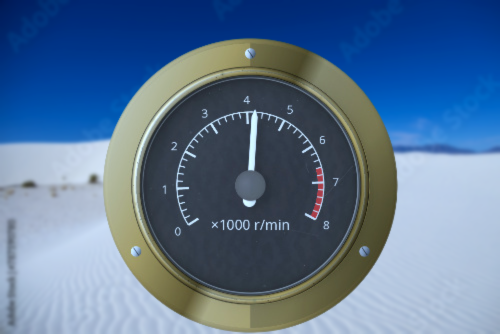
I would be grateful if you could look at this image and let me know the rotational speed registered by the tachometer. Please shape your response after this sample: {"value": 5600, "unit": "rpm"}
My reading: {"value": 4200, "unit": "rpm"}
